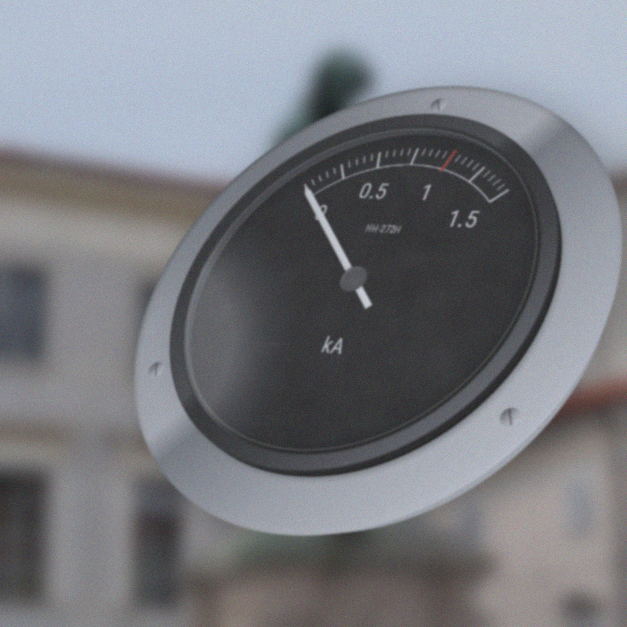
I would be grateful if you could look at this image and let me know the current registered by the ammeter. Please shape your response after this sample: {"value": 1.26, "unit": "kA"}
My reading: {"value": 0, "unit": "kA"}
